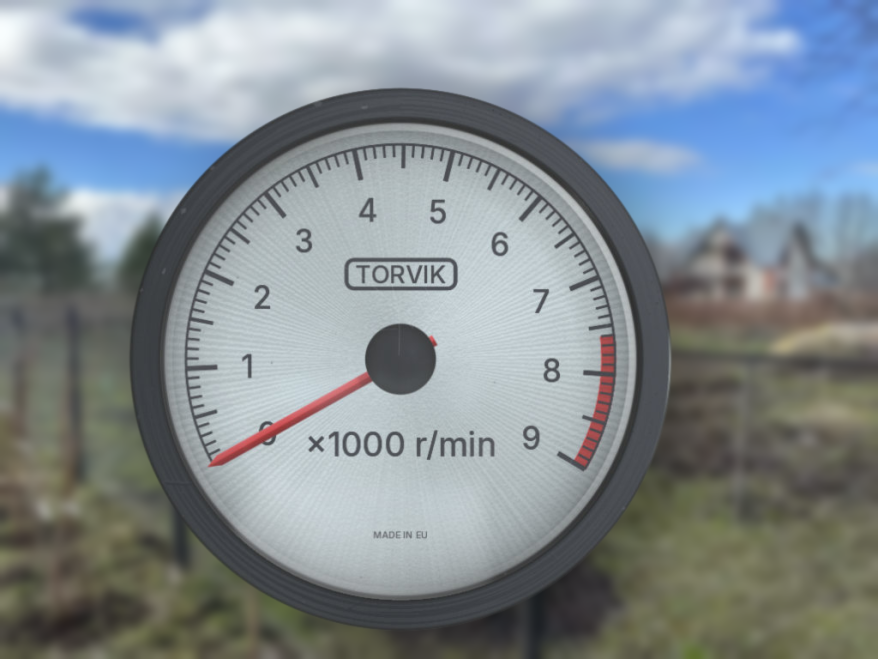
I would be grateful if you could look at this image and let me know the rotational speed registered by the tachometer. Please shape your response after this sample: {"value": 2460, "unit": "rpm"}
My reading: {"value": 0, "unit": "rpm"}
